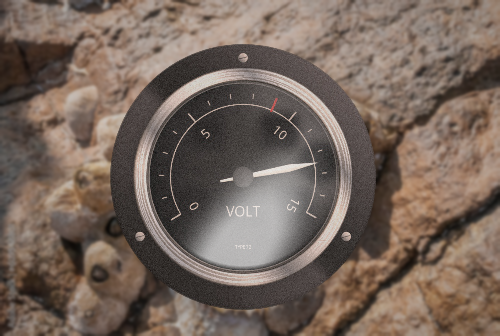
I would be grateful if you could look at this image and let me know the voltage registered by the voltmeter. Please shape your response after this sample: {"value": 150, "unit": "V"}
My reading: {"value": 12.5, "unit": "V"}
